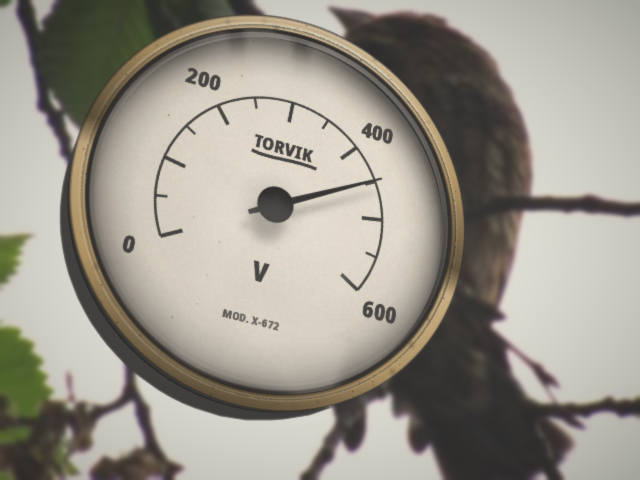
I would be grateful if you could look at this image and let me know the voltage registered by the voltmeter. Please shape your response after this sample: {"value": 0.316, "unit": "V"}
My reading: {"value": 450, "unit": "V"}
